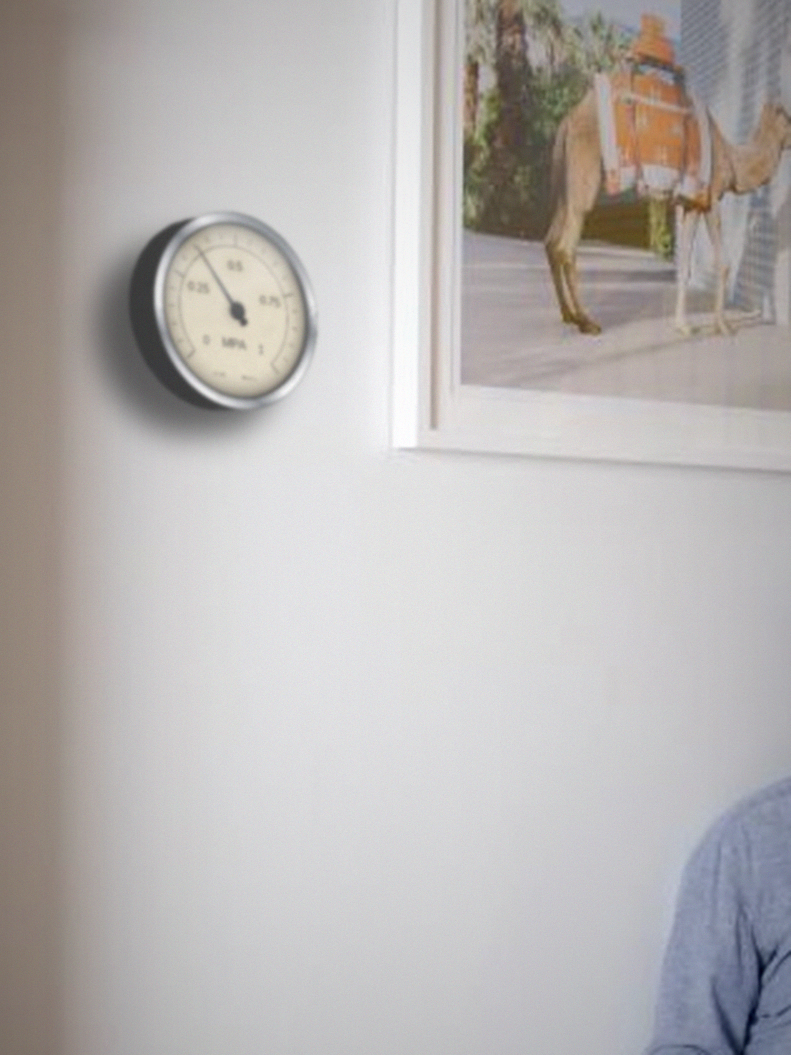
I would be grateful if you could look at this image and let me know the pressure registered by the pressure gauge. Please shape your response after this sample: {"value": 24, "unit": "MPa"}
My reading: {"value": 0.35, "unit": "MPa"}
